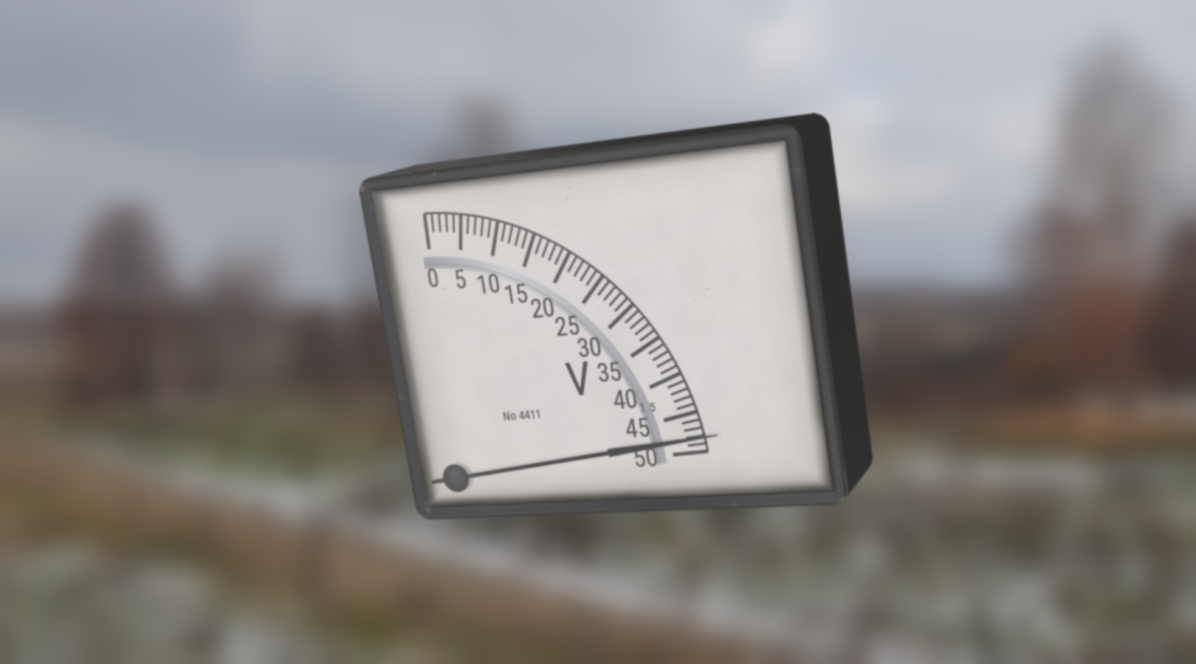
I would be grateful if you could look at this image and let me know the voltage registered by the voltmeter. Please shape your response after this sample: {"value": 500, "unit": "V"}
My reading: {"value": 48, "unit": "V"}
